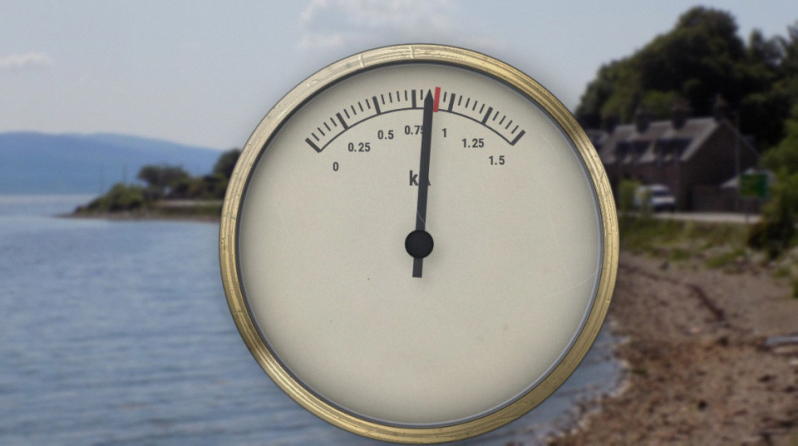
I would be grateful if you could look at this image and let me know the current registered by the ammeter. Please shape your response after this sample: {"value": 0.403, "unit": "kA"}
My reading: {"value": 0.85, "unit": "kA"}
